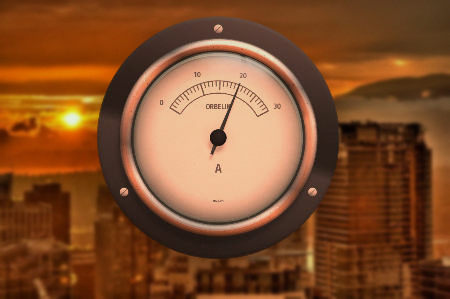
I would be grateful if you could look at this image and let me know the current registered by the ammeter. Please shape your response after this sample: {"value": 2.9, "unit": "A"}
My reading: {"value": 20, "unit": "A"}
